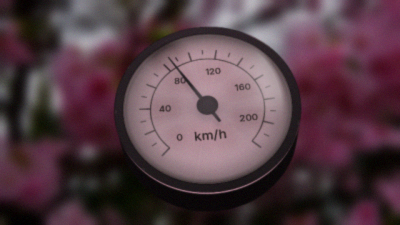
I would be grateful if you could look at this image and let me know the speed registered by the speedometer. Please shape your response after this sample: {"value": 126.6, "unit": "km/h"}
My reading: {"value": 85, "unit": "km/h"}
